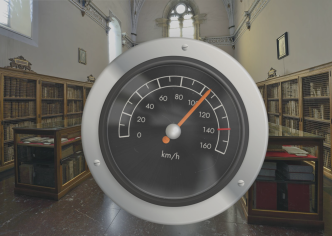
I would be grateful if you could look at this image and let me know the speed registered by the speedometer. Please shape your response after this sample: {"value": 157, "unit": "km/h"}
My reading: {"value": 105, "unit": "km/h"}
